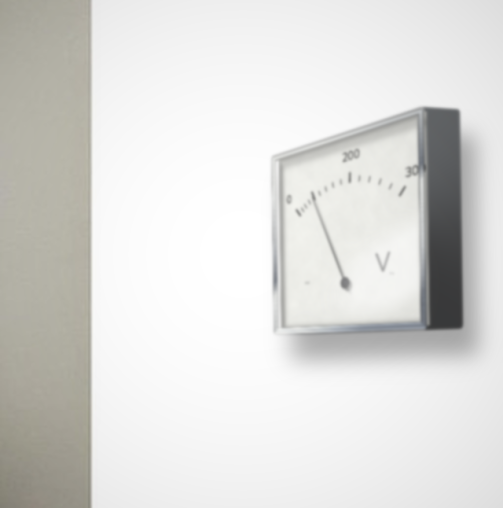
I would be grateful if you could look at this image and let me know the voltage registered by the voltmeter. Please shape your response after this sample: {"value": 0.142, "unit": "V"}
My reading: {"value": 100, "unit": "V"}
